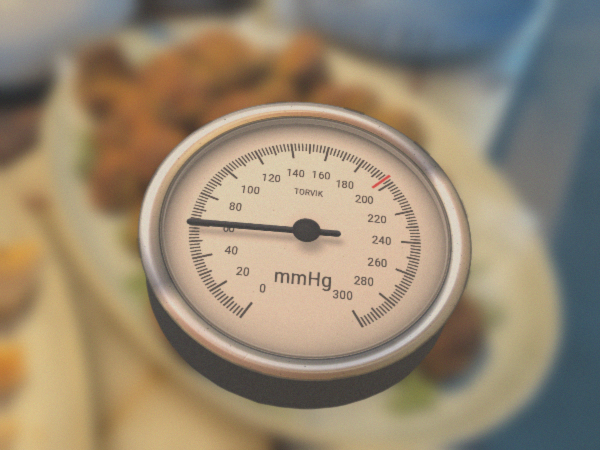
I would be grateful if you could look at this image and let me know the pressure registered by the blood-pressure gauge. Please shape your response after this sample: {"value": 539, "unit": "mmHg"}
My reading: {"value": 60, "unit": "mmHg"}
